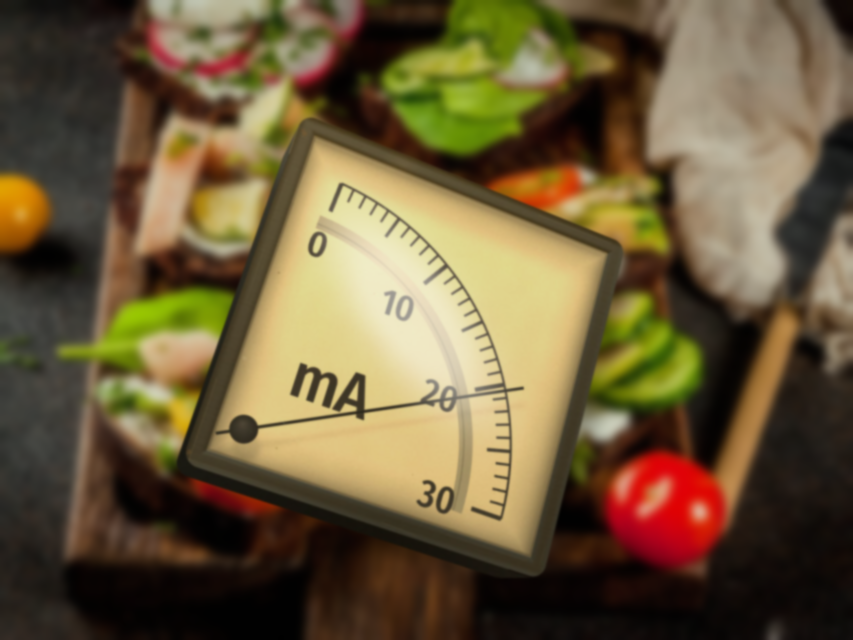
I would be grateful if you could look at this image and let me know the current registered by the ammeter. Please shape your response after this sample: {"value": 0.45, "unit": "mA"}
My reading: {"value": 20.5, "unit": "mA"}
